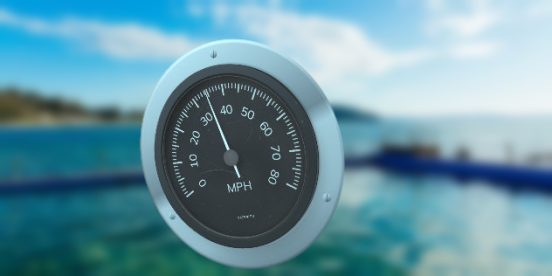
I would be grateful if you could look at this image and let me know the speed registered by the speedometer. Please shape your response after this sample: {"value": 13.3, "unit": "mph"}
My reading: {"value": 35, "unit": "mph"}
